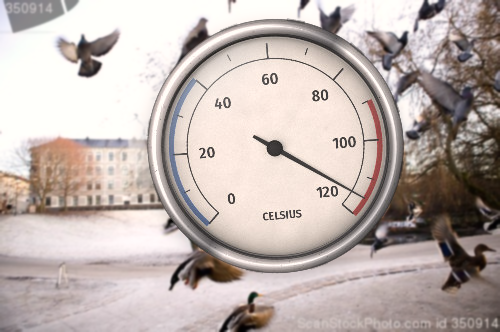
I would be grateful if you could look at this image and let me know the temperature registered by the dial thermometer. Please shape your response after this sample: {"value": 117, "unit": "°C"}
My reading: {"value": 115, "unit": "°C"}
